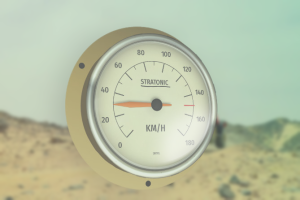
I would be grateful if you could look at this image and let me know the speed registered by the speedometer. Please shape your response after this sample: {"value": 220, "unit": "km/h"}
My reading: {"value": 30, "unit": "km/h"}
